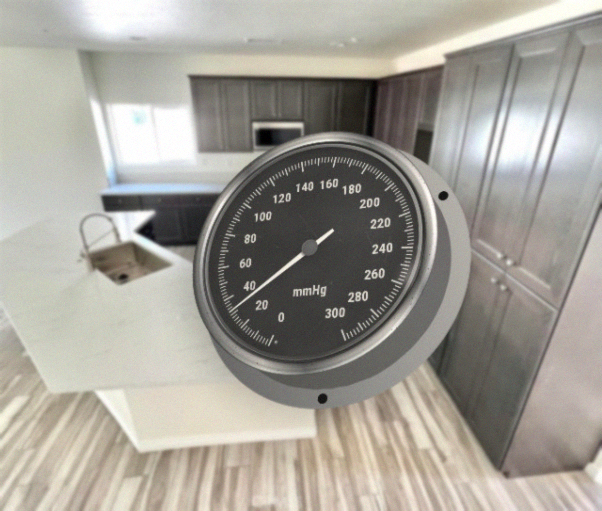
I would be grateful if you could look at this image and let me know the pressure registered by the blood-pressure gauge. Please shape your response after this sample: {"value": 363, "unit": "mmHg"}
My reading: {"value": 30, "unit": "mmHg"}
